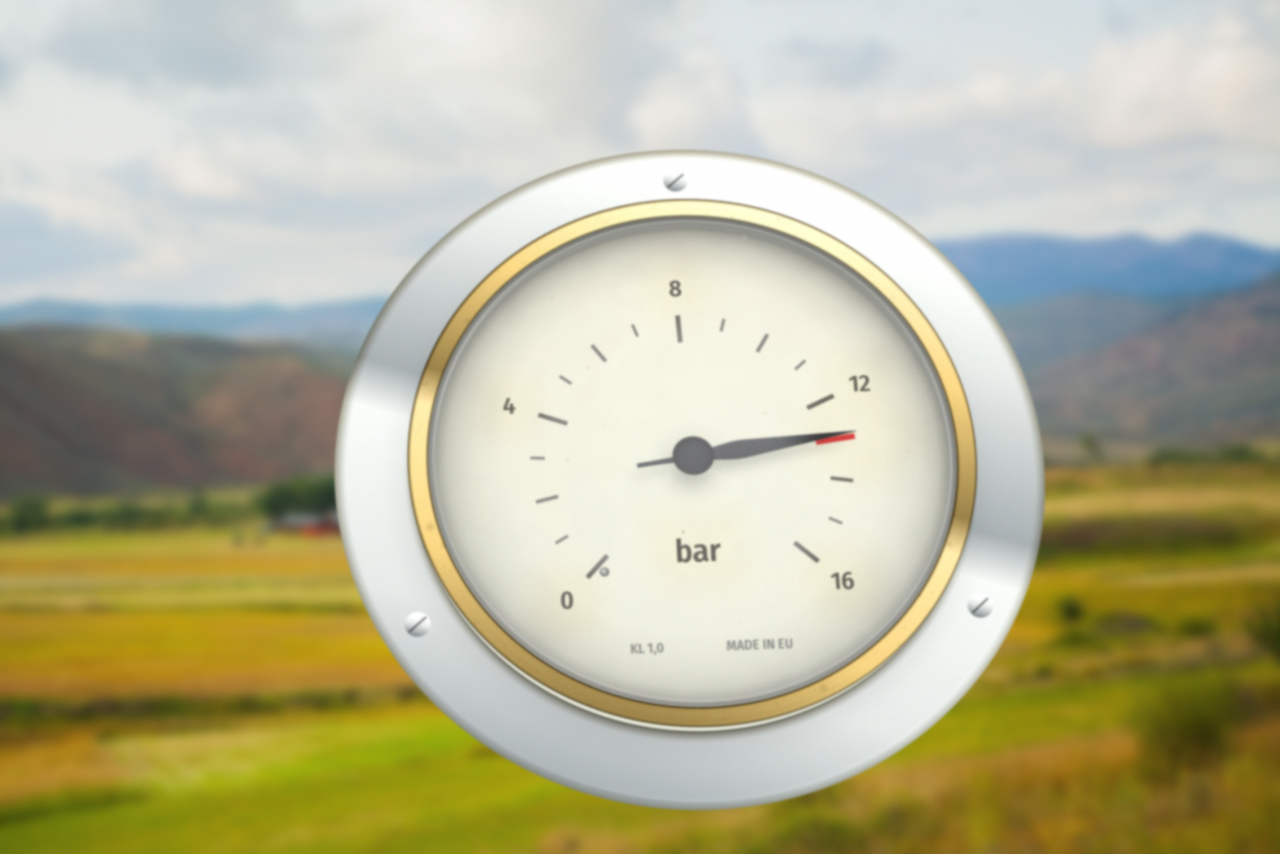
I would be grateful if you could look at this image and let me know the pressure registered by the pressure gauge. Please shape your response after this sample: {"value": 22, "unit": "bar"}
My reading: {"value": 13, "unit": "bar"}
